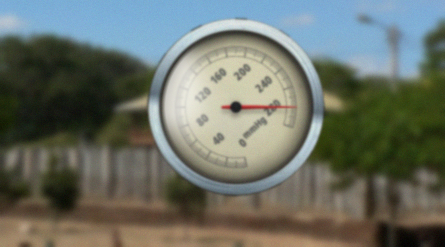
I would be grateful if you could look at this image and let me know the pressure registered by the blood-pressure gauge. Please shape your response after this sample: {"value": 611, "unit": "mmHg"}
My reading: {"value": 280, "unit": "mmHg"}
